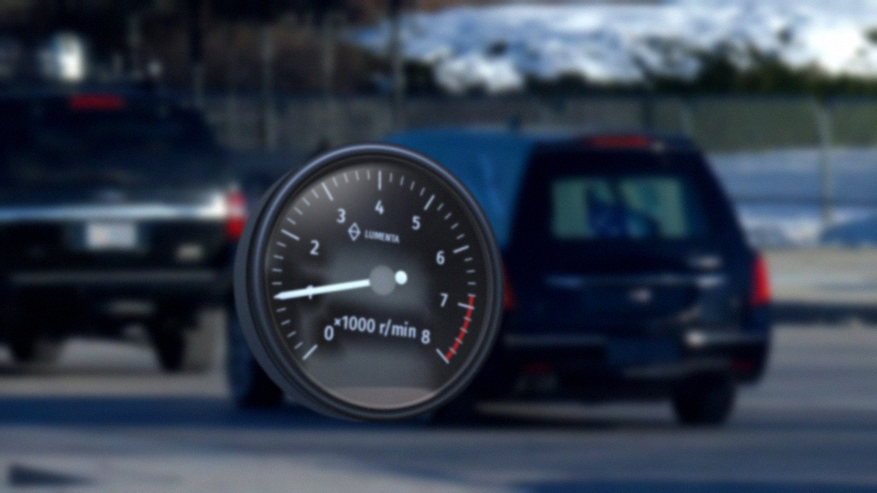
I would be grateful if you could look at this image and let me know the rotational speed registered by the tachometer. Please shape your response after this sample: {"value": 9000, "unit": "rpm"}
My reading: {"value": 1000, "unit": "rpm"}
